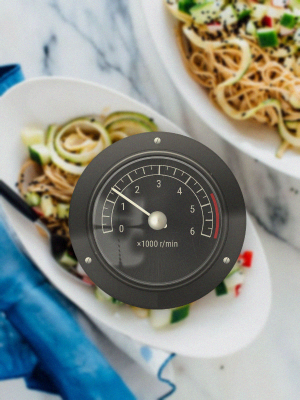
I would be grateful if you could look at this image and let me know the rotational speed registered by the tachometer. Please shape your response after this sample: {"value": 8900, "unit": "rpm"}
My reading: {"value": 1375, "unit": "rpm"}
